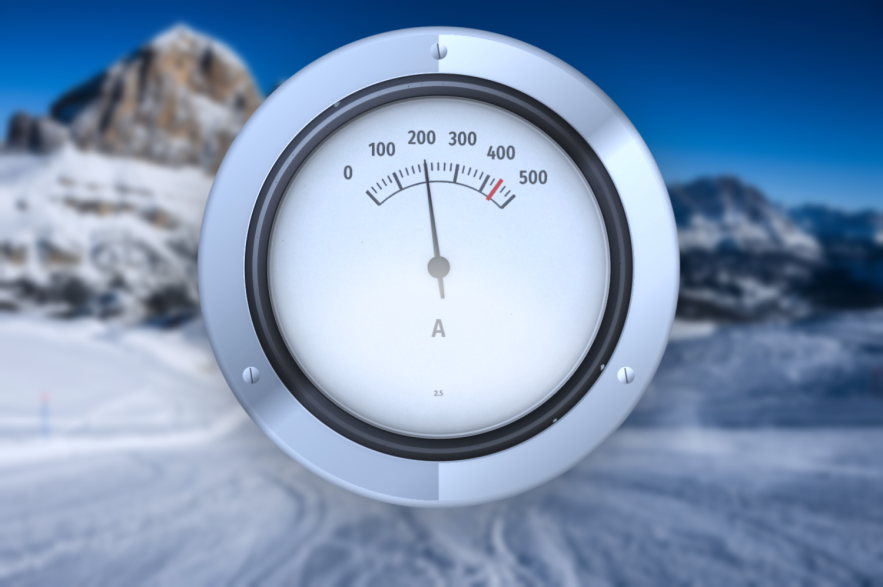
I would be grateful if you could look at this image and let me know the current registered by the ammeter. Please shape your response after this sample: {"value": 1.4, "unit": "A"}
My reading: {"value": 200, "unit": "A"}
